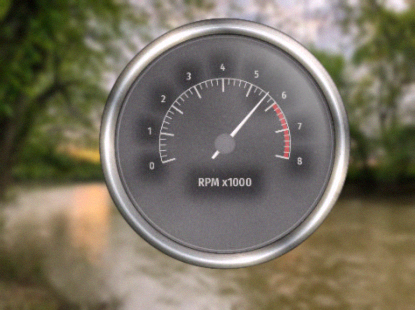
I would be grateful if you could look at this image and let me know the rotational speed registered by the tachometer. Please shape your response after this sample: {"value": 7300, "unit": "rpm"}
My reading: {"value": 5600, "unit": "rpm"}
